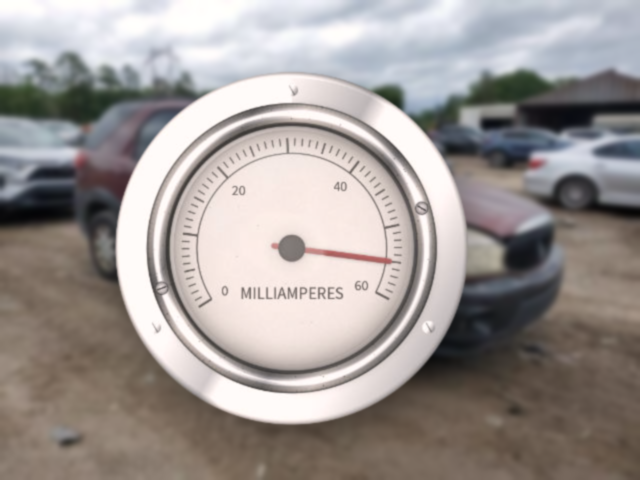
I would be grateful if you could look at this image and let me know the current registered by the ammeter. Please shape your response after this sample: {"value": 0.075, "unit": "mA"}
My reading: {"value": 55, "unit": "mA"}
